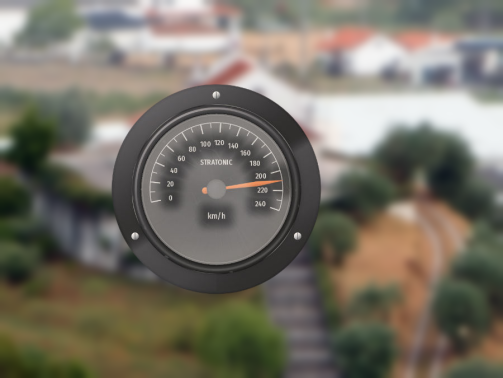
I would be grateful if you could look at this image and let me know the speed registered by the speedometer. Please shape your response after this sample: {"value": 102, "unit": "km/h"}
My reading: {"value": 210, "unit": "km/h"}
